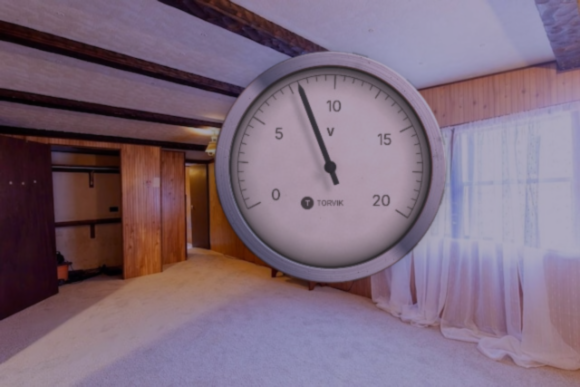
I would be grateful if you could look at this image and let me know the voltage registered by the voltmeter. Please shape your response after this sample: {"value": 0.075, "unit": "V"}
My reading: {"value": 8, "unit": "V"}
